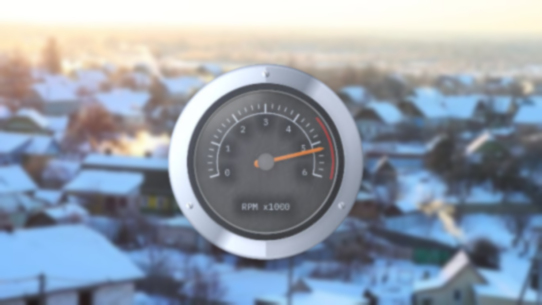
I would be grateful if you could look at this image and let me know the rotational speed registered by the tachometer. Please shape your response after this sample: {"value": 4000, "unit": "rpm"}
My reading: {"value": 5200, "unit": "rpm"}
